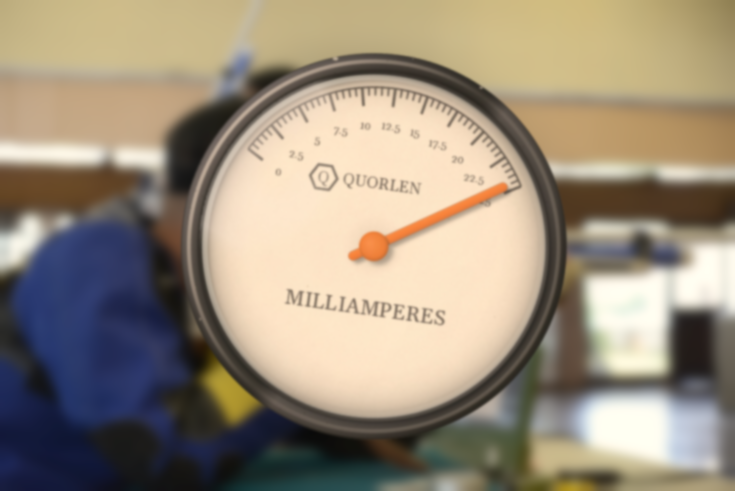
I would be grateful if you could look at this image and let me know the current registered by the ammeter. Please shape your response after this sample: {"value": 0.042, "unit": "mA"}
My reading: {"value": 24.5, "unit": "mA"}
